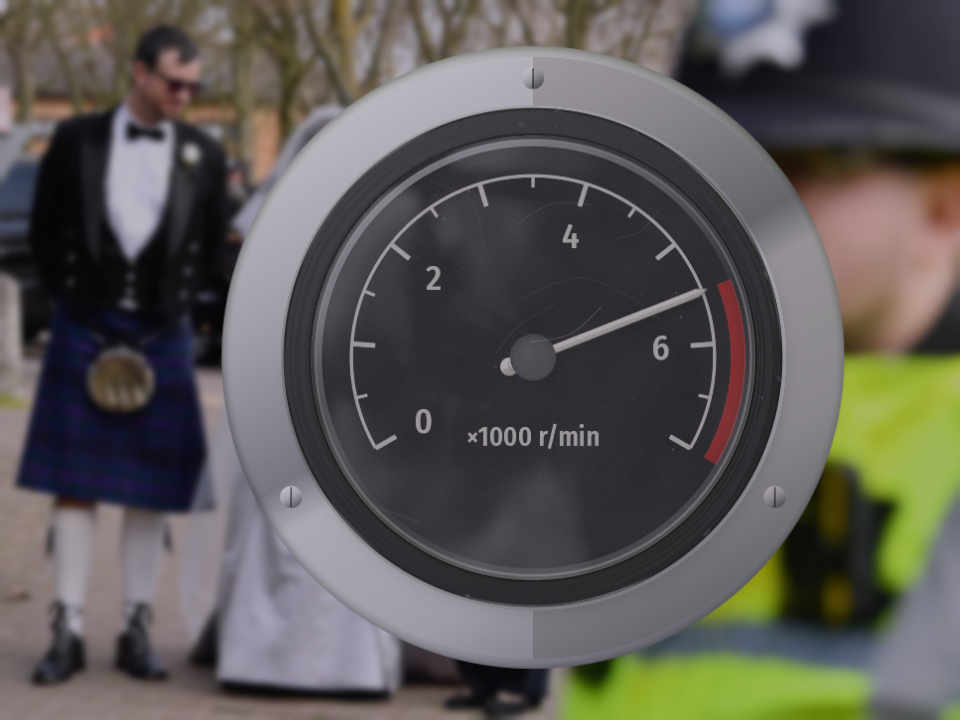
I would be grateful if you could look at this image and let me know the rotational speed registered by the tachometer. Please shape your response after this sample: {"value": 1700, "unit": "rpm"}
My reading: {"value": 5500, "unit": "rpm"}
